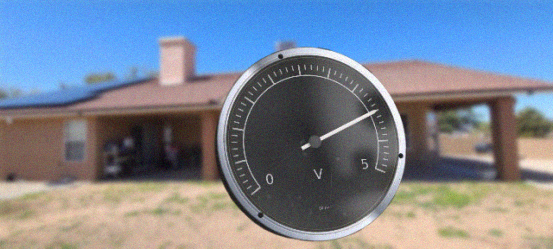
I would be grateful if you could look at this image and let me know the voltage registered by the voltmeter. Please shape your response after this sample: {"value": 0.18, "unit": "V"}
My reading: {"value": 4, "unit": "V"}
